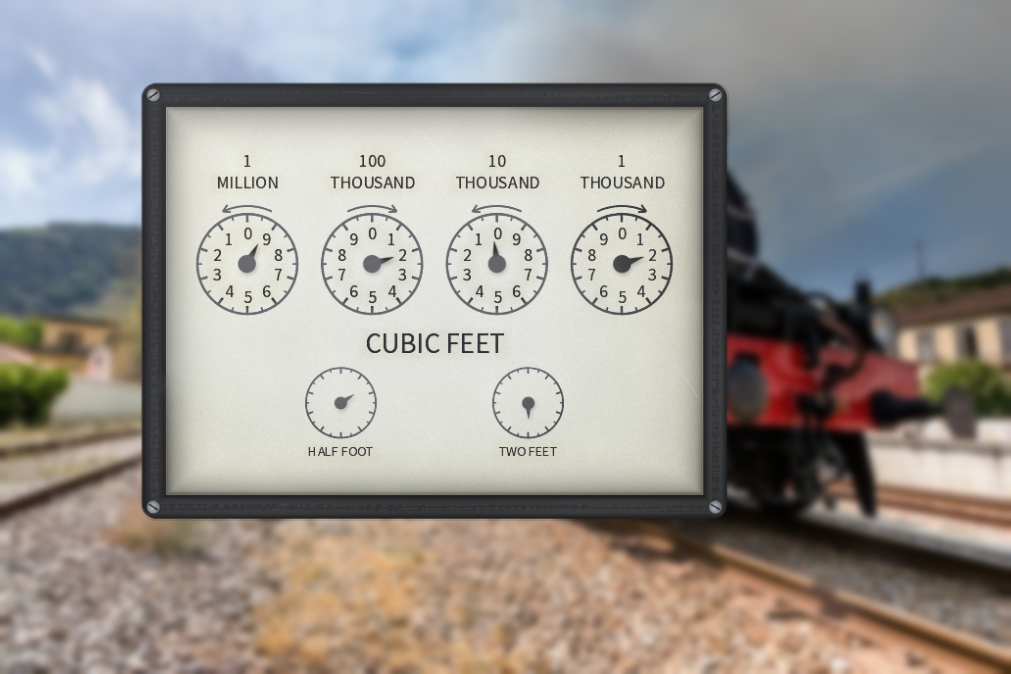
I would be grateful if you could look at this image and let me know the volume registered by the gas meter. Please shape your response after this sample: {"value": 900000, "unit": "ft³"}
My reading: {"value": 920200, "unit": "ft³"}
